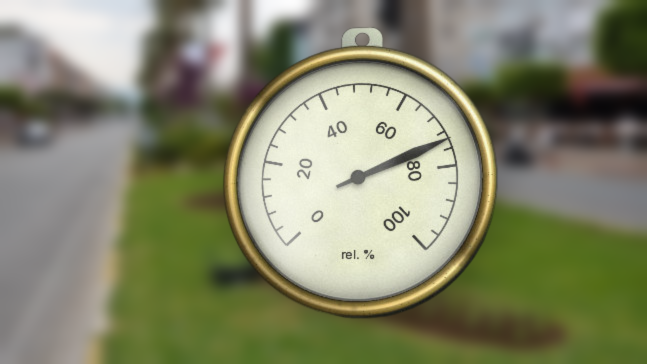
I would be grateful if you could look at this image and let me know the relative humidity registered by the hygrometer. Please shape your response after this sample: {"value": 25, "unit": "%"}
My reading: {"value": 74, "unit": "%"}
